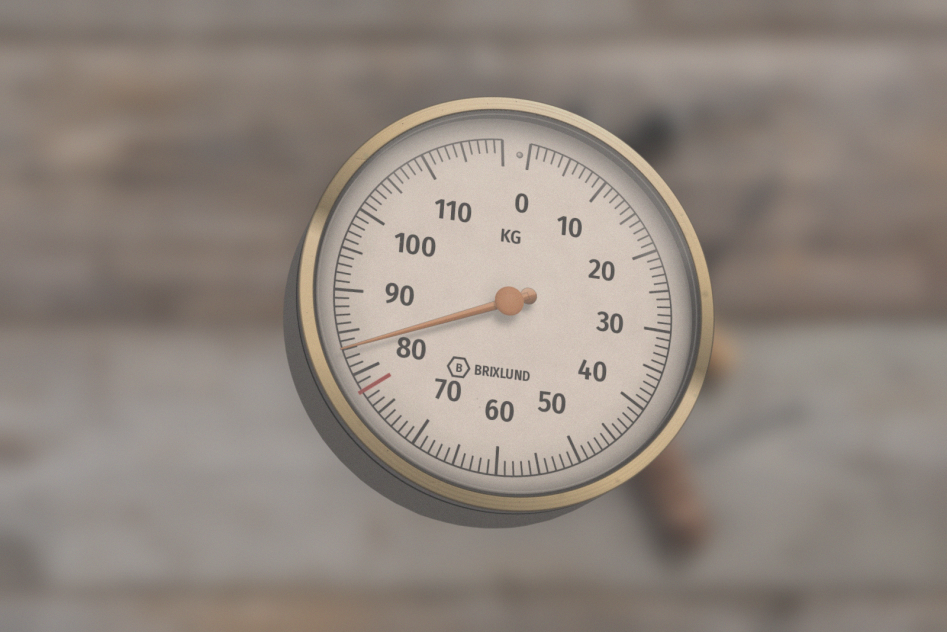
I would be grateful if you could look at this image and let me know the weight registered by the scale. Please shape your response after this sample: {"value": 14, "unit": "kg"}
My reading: {"value": 83, "unit": "kg"}
